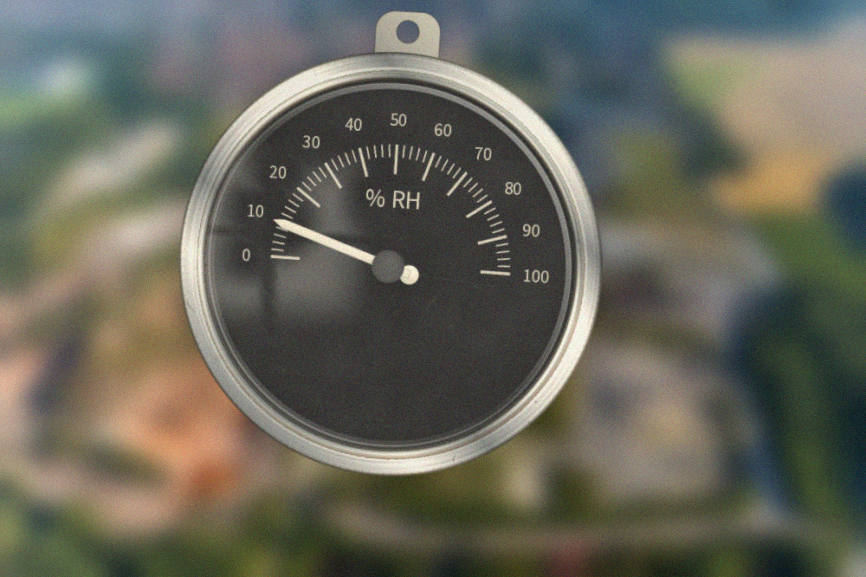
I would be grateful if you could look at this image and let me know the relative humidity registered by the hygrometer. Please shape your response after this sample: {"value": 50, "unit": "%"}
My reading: {"value": 10, "unit": "%"}
